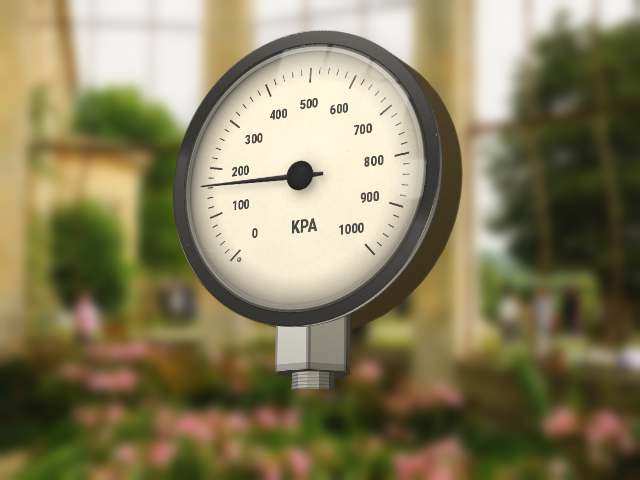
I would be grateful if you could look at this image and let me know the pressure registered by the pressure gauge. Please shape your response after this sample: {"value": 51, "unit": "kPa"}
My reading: {"value": 160, "unit": "kPa"}
